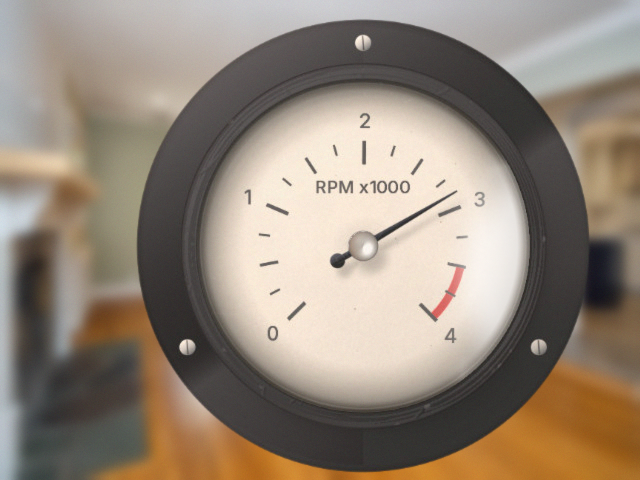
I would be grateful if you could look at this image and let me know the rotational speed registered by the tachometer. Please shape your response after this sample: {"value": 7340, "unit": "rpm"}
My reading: {"value": 2875, "unit": "rpm"}
